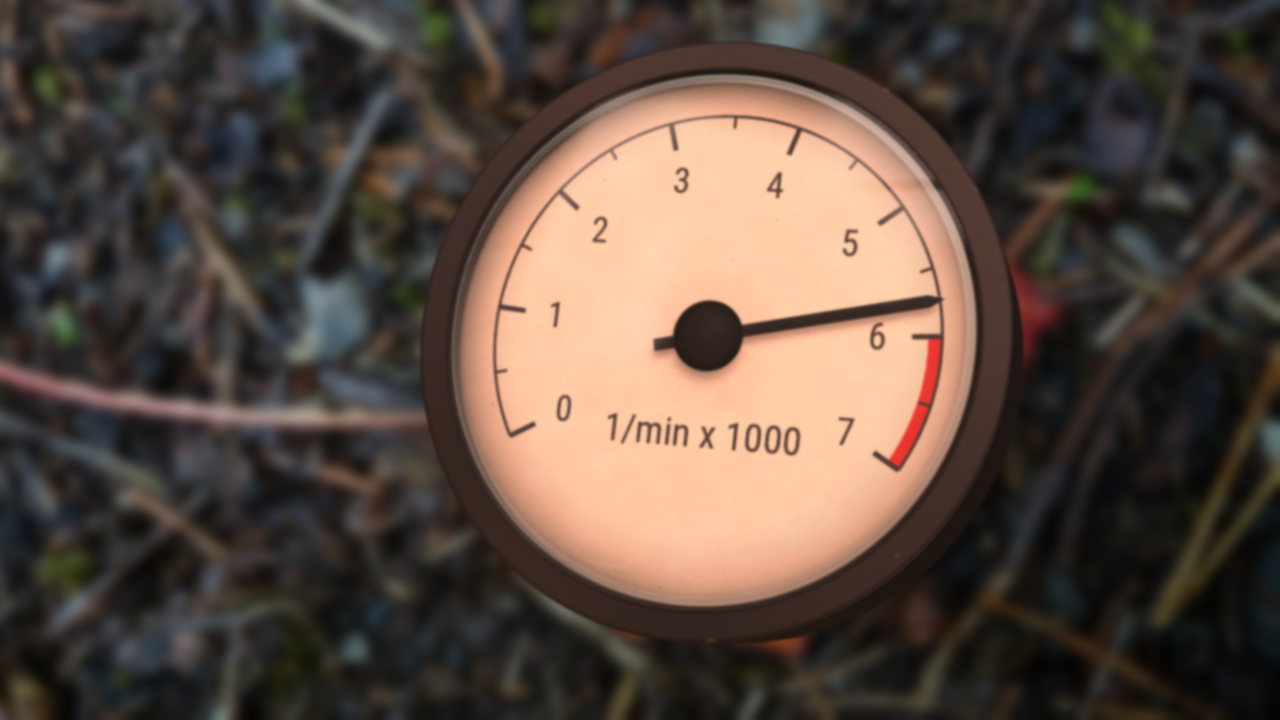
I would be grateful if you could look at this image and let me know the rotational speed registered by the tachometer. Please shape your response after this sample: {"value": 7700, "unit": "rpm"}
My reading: {"value": 5750, "unit": "rpm"}
